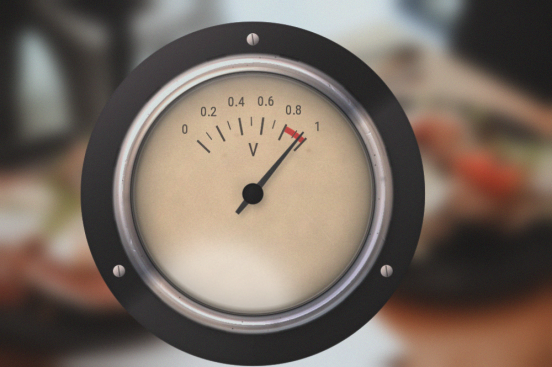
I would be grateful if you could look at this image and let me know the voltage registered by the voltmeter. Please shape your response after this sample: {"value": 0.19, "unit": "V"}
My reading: {"value": 0.95, "unit": "V"}
